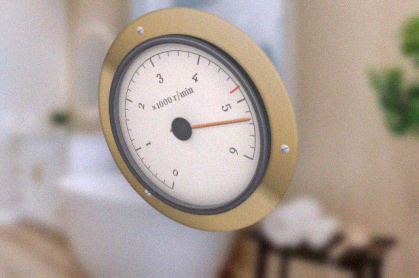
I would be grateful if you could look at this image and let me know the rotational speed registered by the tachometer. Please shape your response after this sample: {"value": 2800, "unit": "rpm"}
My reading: {"value": 5300, "unit": "rpm"}
